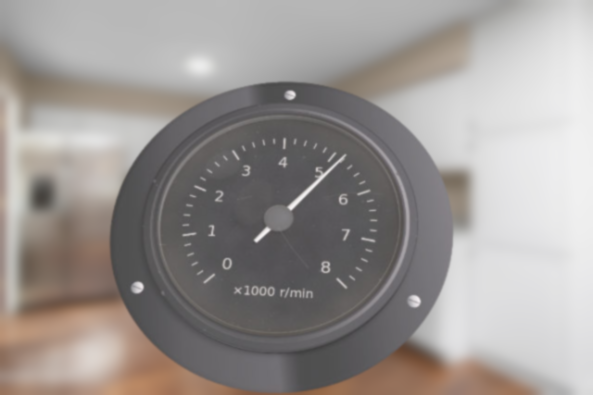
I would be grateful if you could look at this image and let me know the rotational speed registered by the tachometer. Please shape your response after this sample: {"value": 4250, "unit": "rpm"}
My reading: {"value": 5200, "unit": "rpm"}
